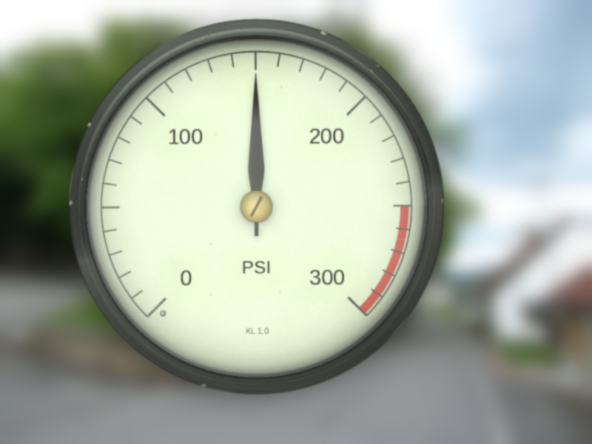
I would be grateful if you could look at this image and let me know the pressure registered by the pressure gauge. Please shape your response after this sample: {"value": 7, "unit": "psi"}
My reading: {"value": 150, "unit": "psi"}
